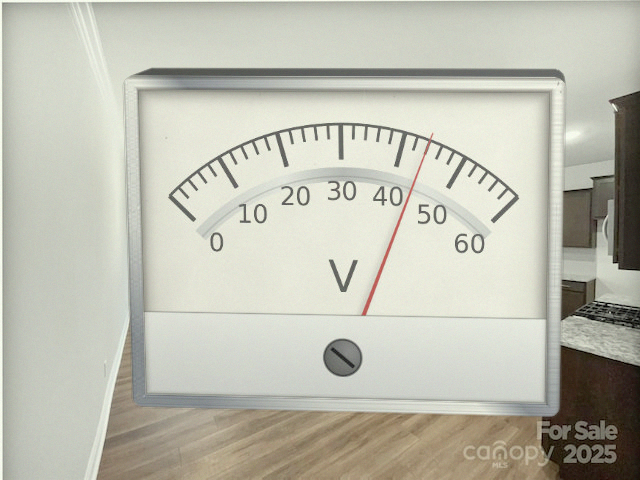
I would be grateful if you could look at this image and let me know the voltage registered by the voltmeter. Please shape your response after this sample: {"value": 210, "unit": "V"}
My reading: {"value": 44, "unit": "V"}
